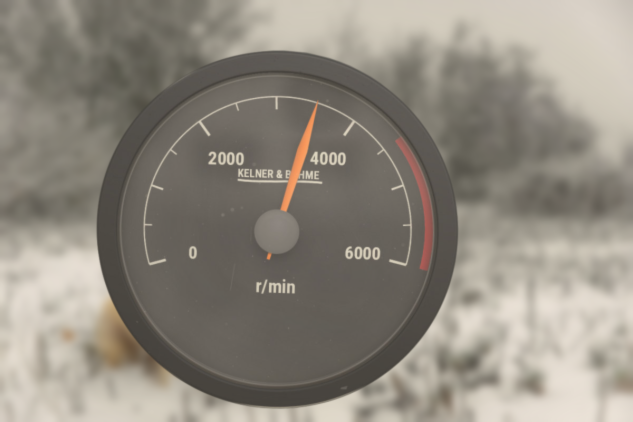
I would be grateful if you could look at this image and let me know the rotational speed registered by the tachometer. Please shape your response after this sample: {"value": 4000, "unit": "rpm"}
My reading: {"value": 3500, "unit": "rpm"}
